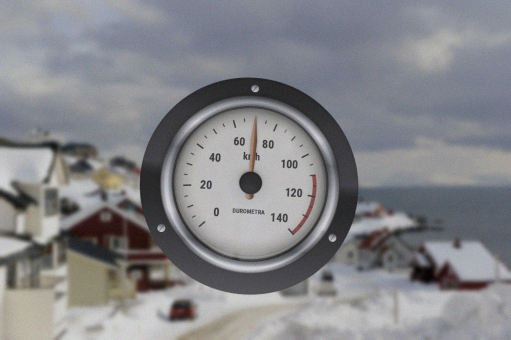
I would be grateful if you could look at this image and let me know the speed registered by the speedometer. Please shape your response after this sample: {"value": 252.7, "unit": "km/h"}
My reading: {"value": 70, "unit": "km/h"}
